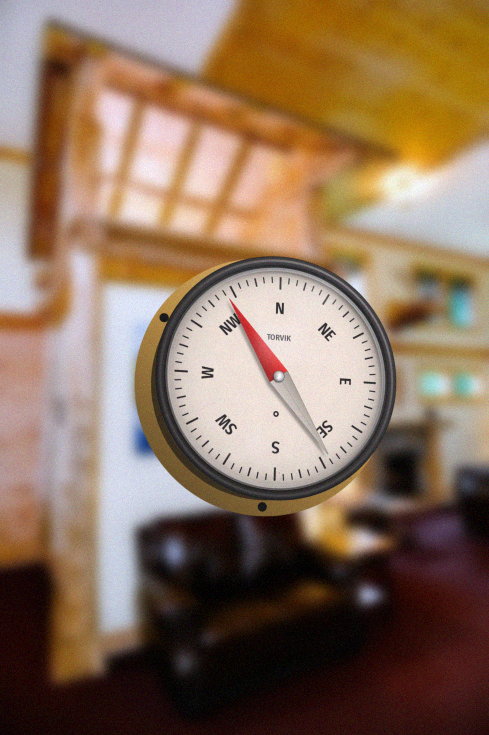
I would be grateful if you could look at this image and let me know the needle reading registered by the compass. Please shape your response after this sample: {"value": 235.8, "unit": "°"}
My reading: {"value": 325, "unit": "°"}
